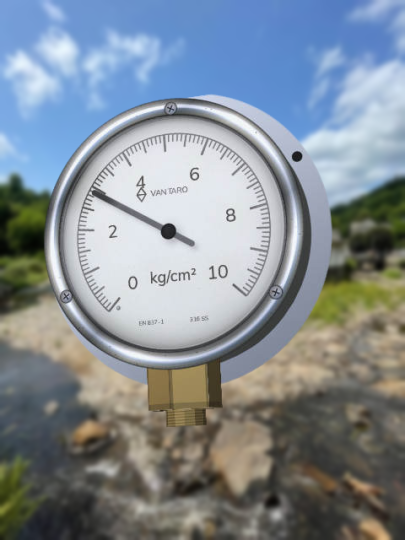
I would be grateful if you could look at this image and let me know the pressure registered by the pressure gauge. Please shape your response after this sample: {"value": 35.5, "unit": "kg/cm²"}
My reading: {"value": 2.9, "unit": "kg/cm²"}
